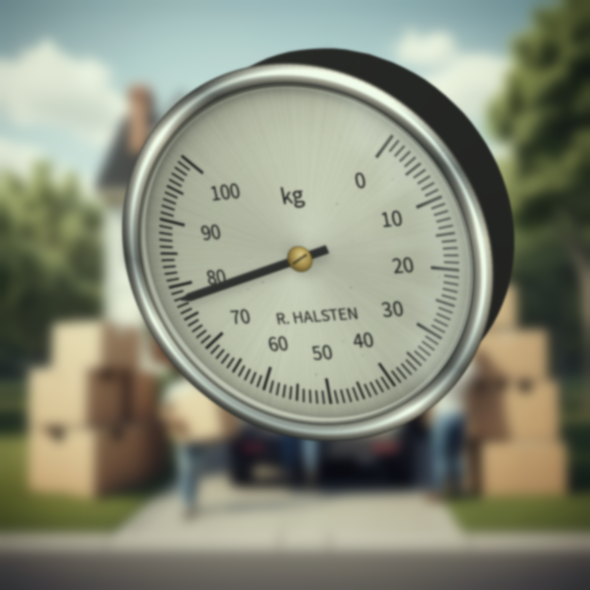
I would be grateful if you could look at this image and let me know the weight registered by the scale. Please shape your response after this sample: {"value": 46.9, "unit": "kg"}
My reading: {"value": 78, "unit": "kg"}
